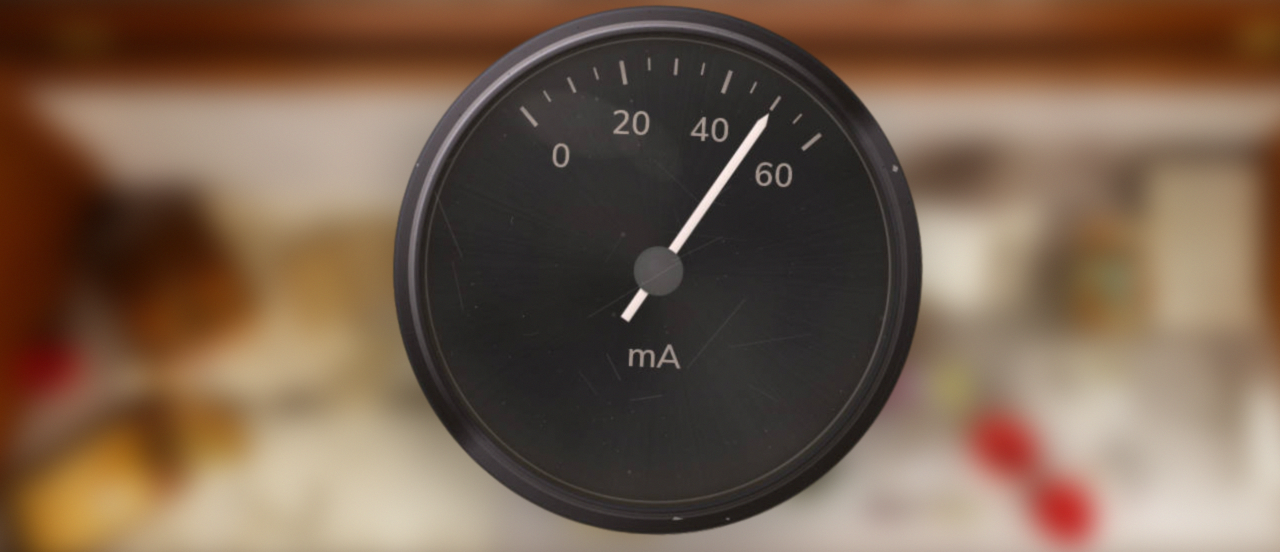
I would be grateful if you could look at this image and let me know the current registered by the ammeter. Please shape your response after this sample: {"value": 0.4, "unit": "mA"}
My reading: {"value": 50, "unit": "mA"}
